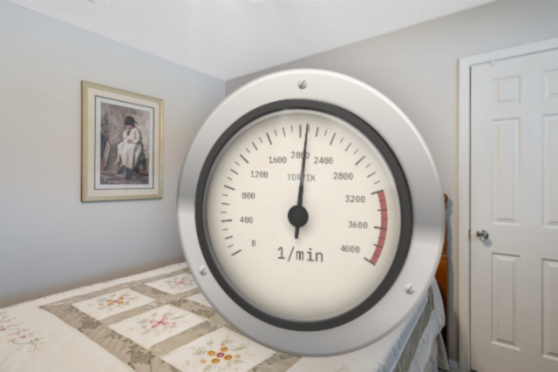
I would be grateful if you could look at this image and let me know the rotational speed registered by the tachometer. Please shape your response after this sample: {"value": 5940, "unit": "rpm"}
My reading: {"value": 2100, "unit": "rpm"}
